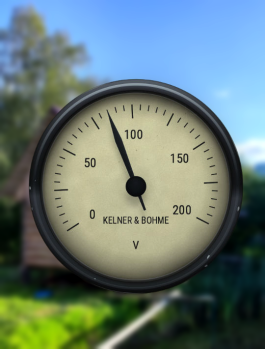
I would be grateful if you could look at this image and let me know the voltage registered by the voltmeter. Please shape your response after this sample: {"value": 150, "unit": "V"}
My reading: {"value": 85, "unit": "V"}
